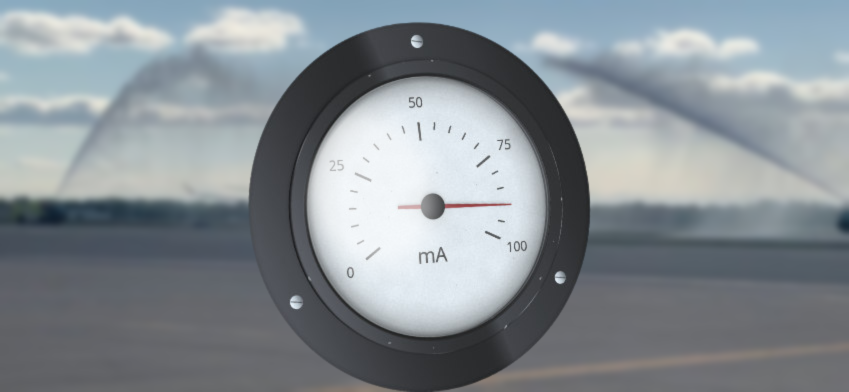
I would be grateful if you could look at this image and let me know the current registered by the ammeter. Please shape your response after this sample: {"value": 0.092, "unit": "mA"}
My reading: {"value": 90, "unit": "mA"}
